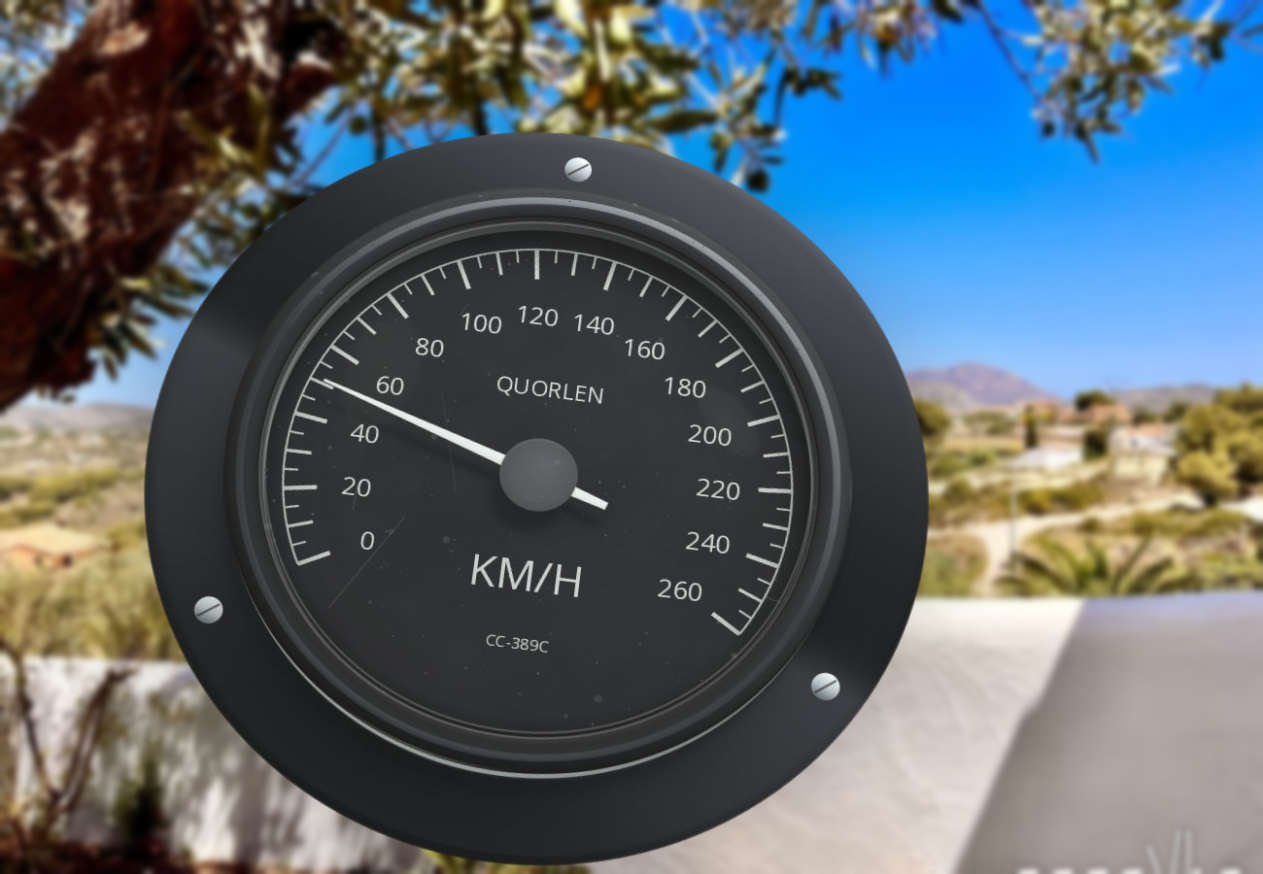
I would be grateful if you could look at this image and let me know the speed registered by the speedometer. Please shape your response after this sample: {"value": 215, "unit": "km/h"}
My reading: {"value": 50, "unit": "km/h"}
